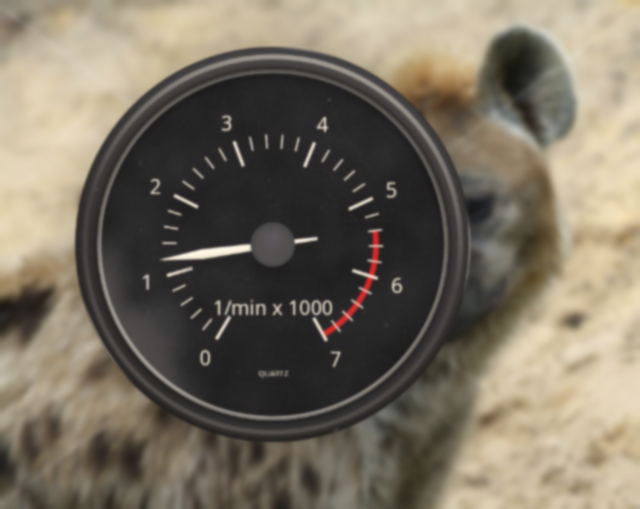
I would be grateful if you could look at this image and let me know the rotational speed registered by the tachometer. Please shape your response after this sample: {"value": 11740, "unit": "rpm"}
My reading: {"value": 1200, "unit": "rpm"}
